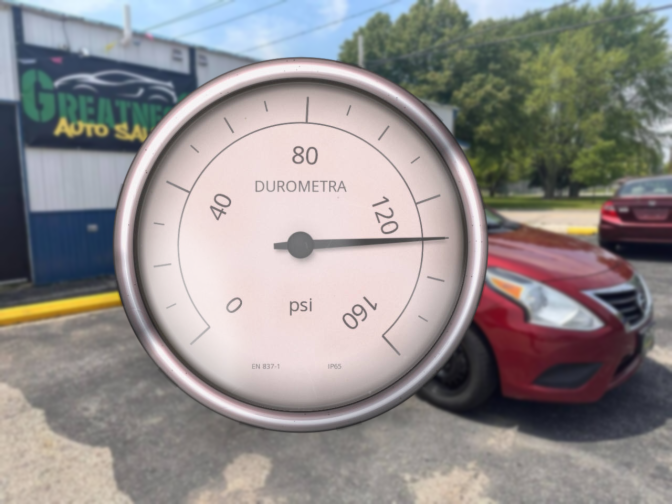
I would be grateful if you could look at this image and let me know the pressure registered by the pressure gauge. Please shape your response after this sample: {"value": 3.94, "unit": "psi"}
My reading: {"value": 130, "unit": "psi"}
